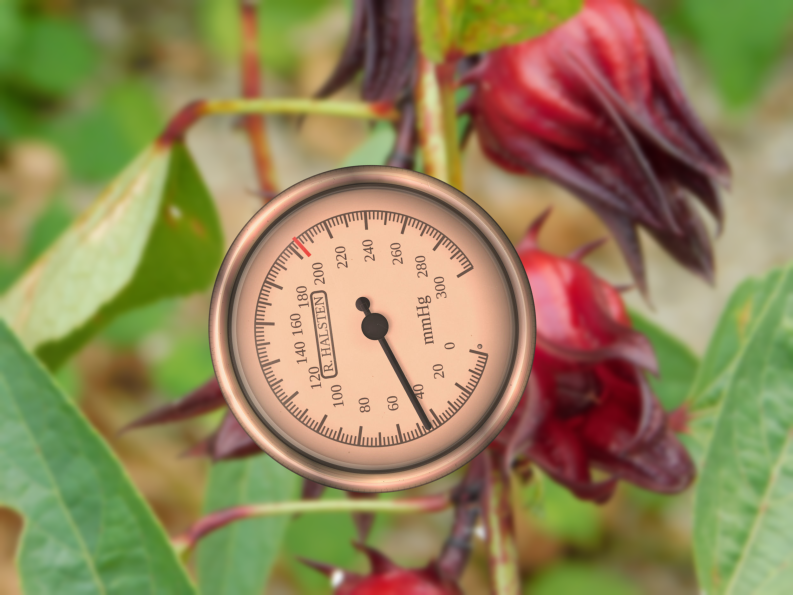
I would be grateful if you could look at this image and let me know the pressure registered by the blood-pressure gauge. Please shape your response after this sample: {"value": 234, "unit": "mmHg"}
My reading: {"value": 46, "unit": "mmHg"}
